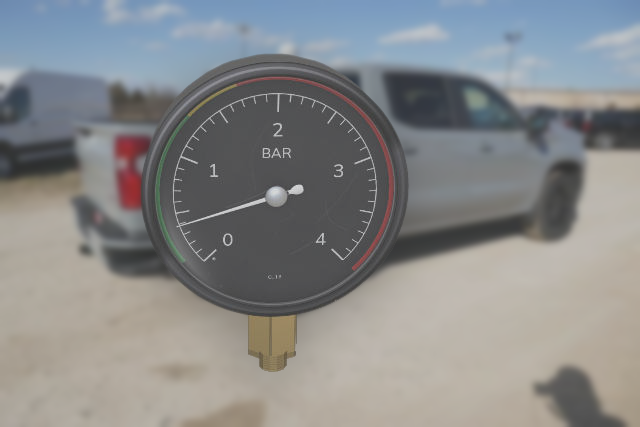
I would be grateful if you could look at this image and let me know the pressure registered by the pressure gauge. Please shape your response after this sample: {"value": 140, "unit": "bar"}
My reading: {"value": 0.4, "unit": "bar"}
